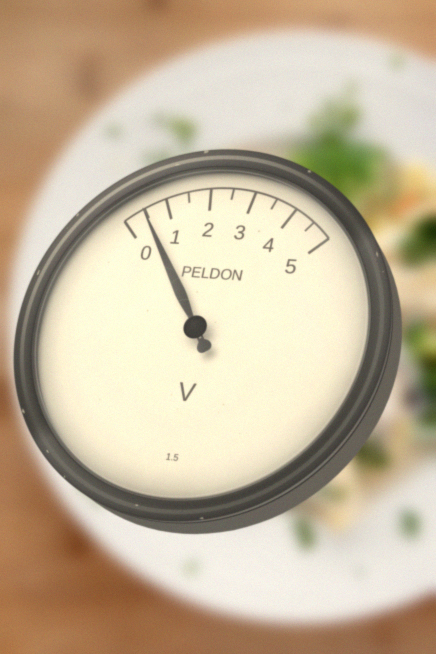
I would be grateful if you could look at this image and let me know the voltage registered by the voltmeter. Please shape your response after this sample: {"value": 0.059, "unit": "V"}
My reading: {"value": 0.5, "unit": "V"}
